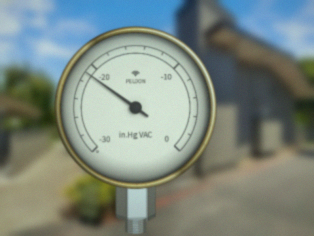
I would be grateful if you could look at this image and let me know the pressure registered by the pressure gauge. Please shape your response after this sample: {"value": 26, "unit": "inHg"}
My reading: {"value": -21, "unit": "inHg"}
